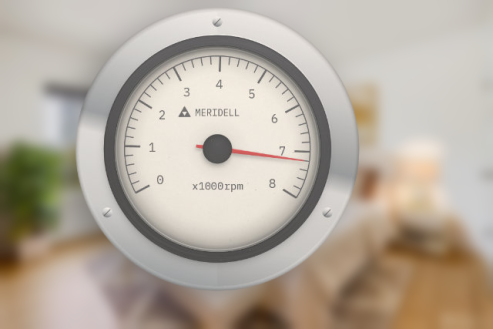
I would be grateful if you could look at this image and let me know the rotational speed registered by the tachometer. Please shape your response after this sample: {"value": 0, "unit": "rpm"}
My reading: {"value": 7200, "unit": "rpm"}
